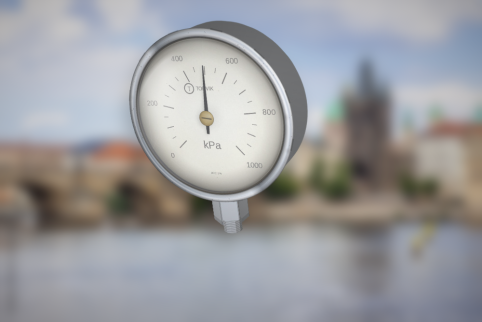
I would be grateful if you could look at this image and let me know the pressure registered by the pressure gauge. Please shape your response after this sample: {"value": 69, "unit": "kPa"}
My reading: {"value": 500, "unit": "kPa"}
